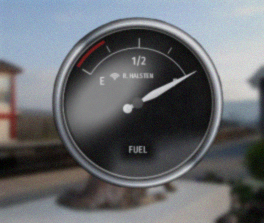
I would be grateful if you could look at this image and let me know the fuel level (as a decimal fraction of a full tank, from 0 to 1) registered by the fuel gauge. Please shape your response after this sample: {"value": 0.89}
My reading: {"value": 1}
